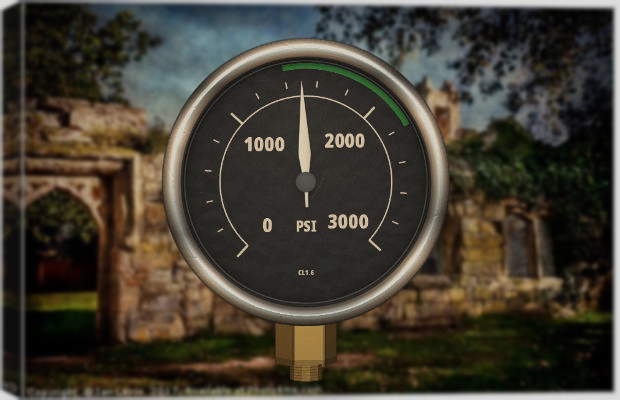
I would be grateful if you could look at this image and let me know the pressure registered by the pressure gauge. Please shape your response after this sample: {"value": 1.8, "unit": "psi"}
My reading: {"value": 1500, "unit": "psi"}
